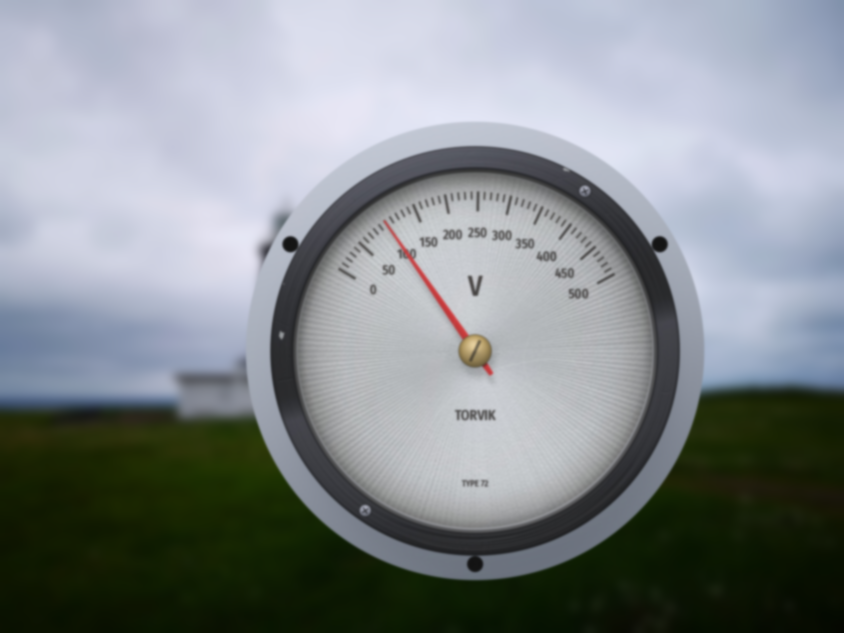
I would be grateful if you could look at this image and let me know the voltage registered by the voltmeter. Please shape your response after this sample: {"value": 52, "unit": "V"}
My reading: {"value": 100, "unit": "V"}
